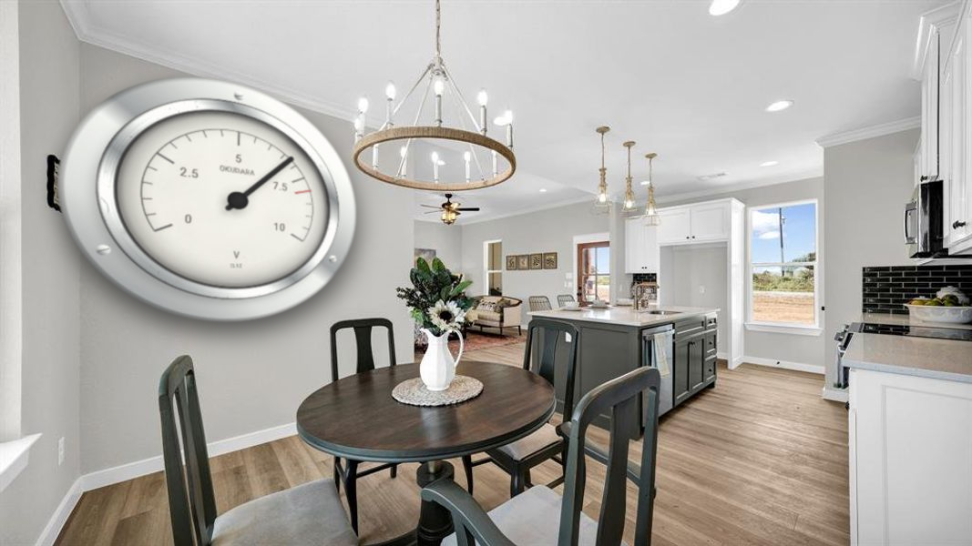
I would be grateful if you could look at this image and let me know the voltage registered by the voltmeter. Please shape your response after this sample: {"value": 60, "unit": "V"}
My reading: {"value": 6.75, "unit": "V"}
